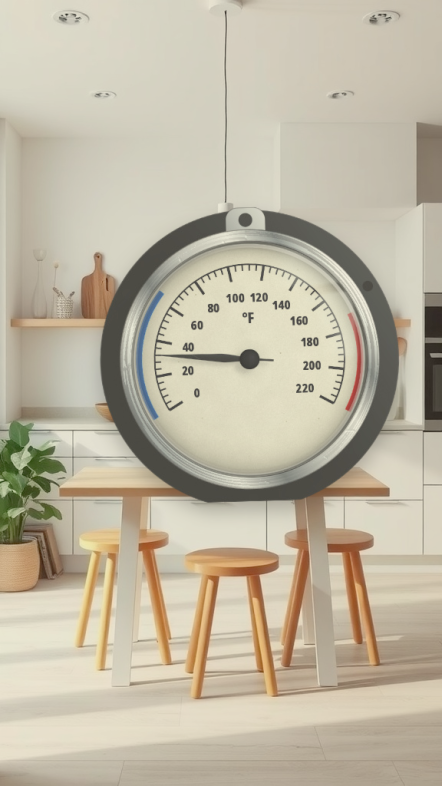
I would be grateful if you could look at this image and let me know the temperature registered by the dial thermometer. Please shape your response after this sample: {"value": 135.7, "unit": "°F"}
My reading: {"value": 32, "unit": "°F"}
